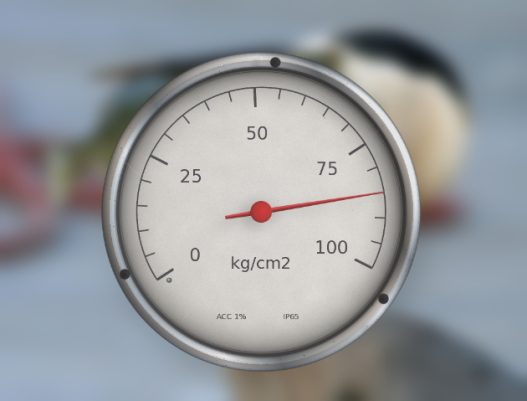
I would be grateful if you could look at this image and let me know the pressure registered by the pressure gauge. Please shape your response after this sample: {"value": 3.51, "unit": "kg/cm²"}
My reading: {"value": 85, "unit": "kg/cm²"}
